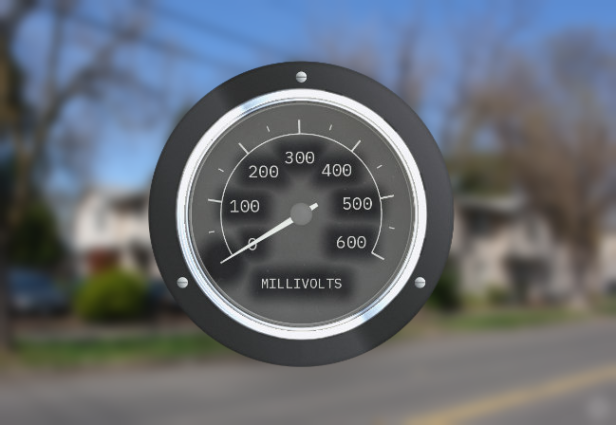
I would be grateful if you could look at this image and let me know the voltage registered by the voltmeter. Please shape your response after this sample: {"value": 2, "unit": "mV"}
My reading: {"value": 0, "unit": "mV"}
